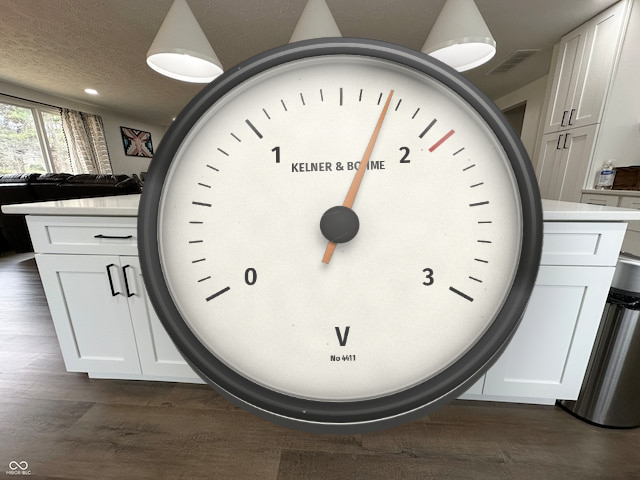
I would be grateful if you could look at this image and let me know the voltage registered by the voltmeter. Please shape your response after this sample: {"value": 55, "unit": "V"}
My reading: {"value": 1.75, "unit": "V"}
